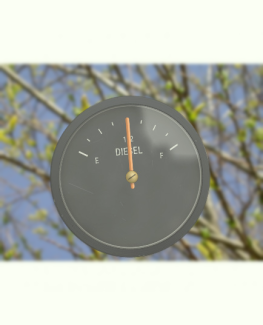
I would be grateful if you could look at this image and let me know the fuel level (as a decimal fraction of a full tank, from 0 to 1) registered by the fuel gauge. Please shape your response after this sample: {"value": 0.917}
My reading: {"value": 0.5}
